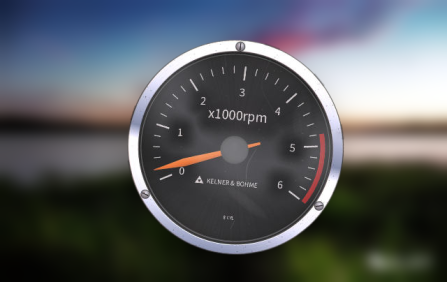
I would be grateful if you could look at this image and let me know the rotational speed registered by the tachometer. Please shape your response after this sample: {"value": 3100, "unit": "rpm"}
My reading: {"value": 200, "unit": "rpm"}
